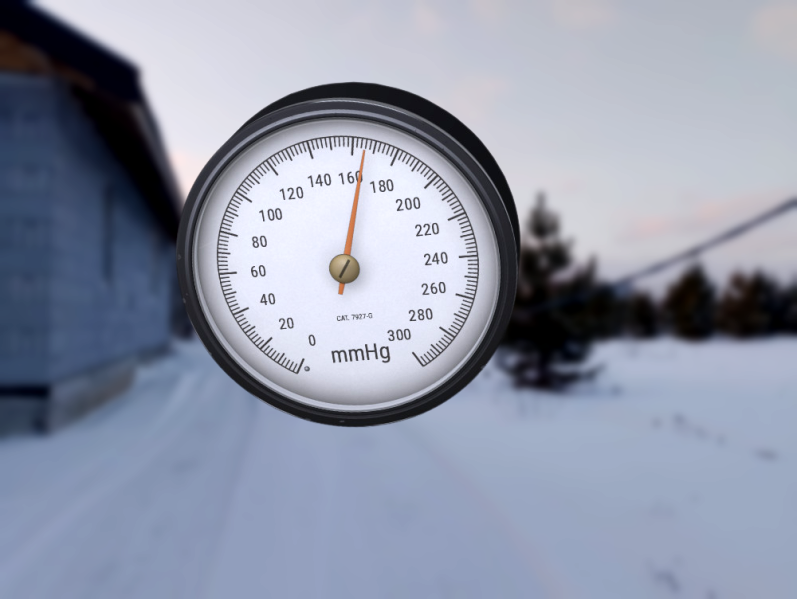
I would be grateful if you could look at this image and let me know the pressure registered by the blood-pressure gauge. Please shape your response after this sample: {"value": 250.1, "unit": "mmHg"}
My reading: {"value": 166, "unit": "mmHg"}
